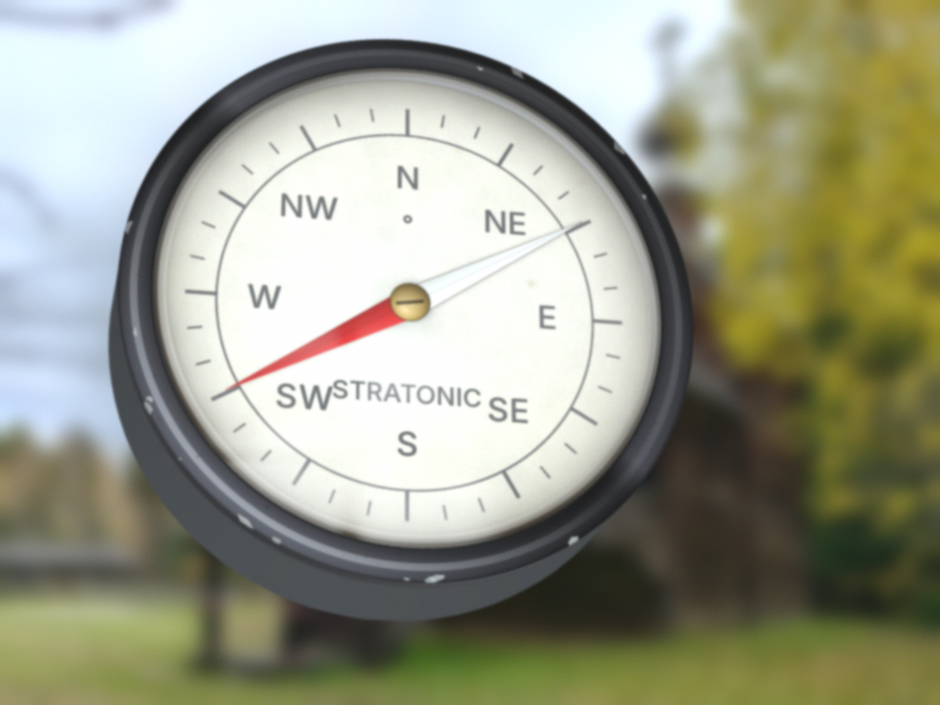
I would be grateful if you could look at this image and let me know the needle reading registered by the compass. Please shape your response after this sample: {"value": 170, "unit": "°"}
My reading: {"value": 240, "unit": "°"}
